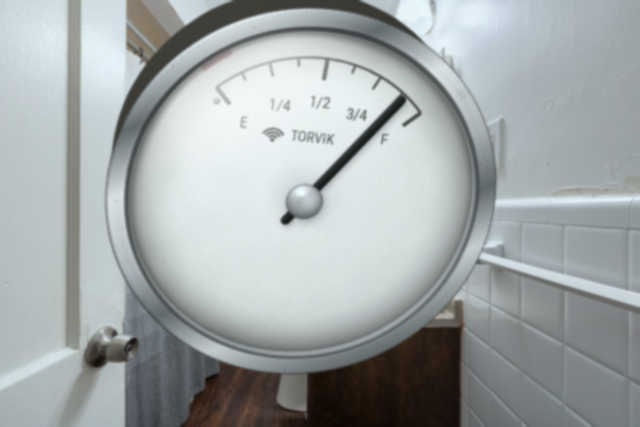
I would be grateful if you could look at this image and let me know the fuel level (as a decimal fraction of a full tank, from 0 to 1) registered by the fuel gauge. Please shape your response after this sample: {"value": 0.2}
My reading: {"value": 0.875}
